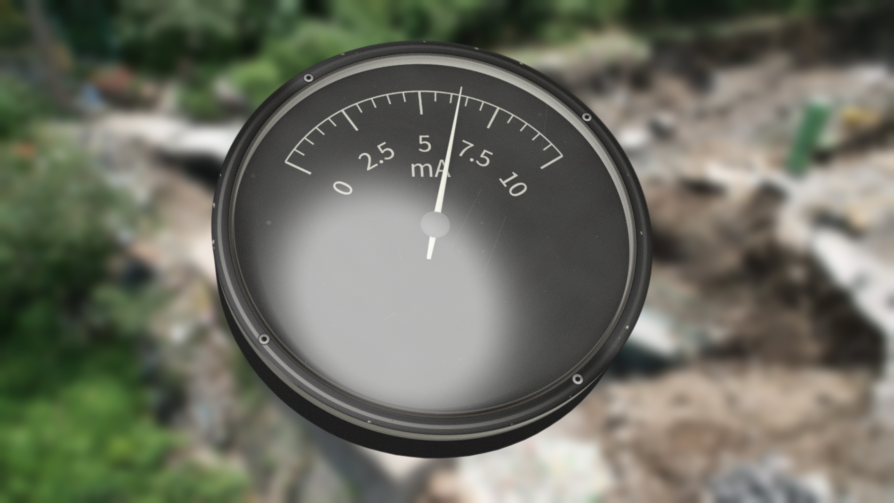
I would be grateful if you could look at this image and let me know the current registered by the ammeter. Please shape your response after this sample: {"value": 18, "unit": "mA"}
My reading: {"value": 6.25, "unit": "mA"}
